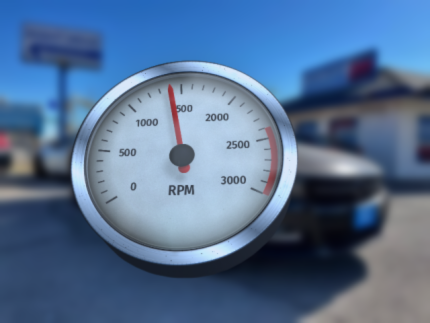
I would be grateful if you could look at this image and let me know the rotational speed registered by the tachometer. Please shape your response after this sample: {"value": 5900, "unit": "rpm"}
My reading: {"value": 1400, "unit": "rpm"}
